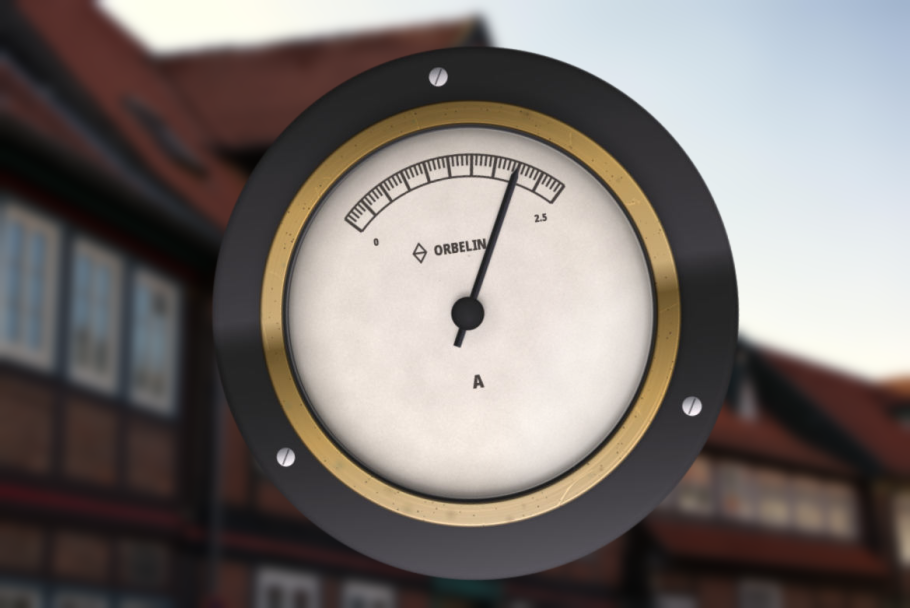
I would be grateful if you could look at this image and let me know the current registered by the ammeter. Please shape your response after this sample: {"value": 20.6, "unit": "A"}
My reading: {"value": 2, "unit": "A"}
